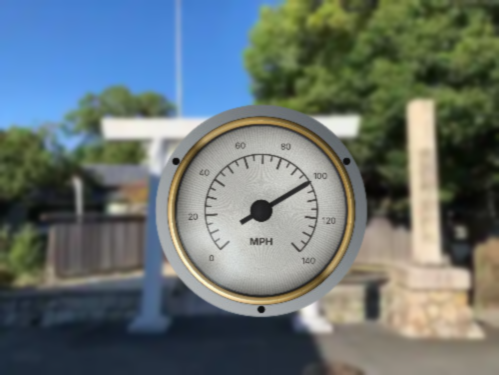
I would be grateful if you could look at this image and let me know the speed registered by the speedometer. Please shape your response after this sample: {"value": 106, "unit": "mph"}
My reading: {"value": 100, "unit": "mph"}
